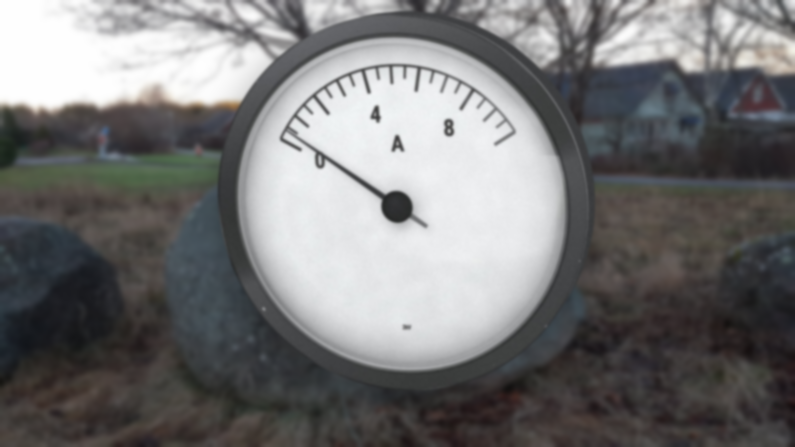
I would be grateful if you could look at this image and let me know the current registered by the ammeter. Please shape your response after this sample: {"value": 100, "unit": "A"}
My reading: {"value": 0.5, "unit": "A"}
